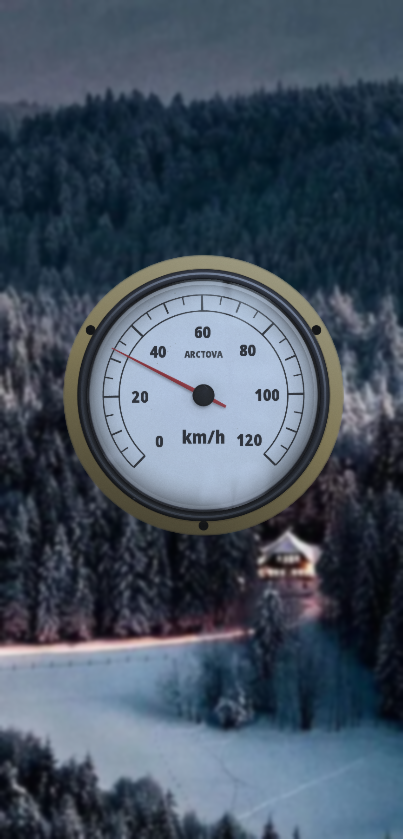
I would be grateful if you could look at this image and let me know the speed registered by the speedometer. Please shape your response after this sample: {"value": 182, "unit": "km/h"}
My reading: {"value": 32.5, "unit": "km/h"}
